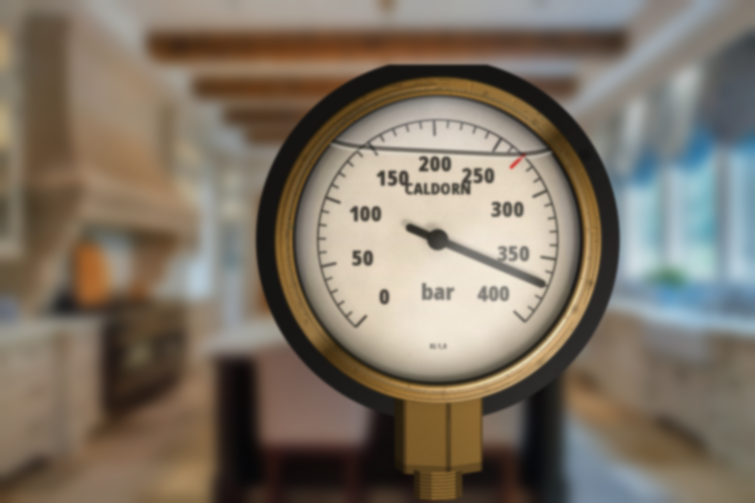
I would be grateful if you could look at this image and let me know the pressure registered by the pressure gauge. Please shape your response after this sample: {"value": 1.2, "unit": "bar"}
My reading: {"value": 370, "unit": "bar"}
